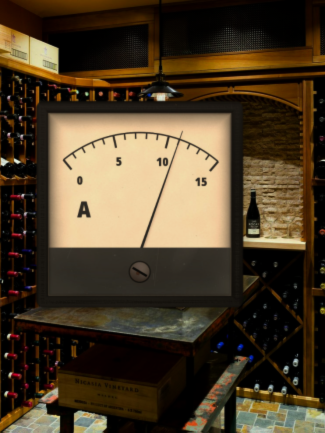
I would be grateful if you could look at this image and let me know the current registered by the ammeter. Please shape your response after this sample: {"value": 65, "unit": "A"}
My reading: {"value": 11, "unit": "A"}
